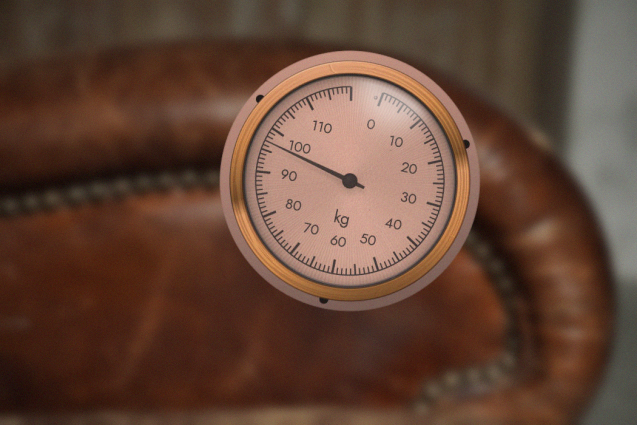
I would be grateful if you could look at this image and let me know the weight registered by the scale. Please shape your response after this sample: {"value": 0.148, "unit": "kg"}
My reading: {"value": 97, "unit": "kg"}
